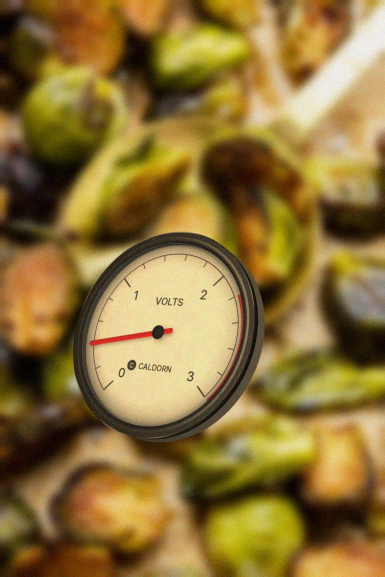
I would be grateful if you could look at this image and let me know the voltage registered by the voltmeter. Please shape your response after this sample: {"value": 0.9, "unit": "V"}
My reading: {"value": 0.4, "unit": "V"}
